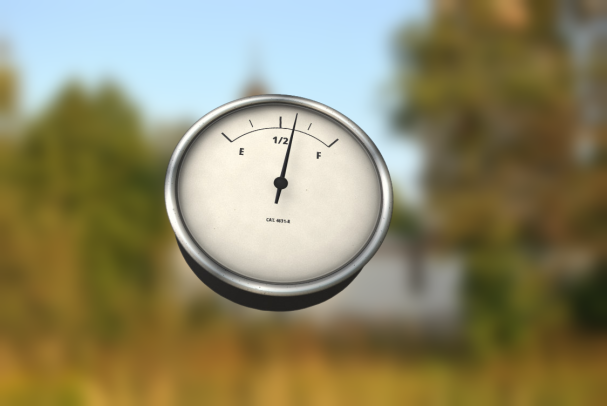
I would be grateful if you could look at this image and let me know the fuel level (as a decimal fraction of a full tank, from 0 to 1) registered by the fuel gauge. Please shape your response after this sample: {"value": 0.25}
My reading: {"value": 0.625}
